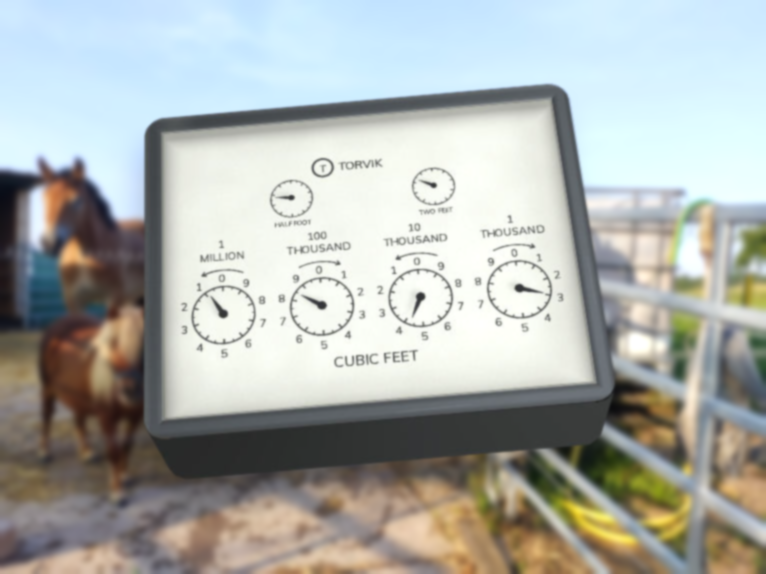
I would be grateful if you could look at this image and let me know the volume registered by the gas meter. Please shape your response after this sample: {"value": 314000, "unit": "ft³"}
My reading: {"value": 84300, "unit": "ft³"}
